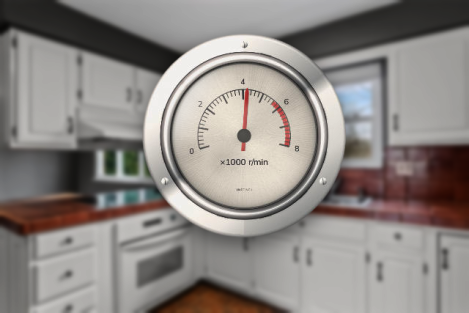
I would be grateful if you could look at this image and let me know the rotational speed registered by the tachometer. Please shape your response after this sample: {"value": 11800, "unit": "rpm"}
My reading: {"value": 4200, "unit": "rpm"}
